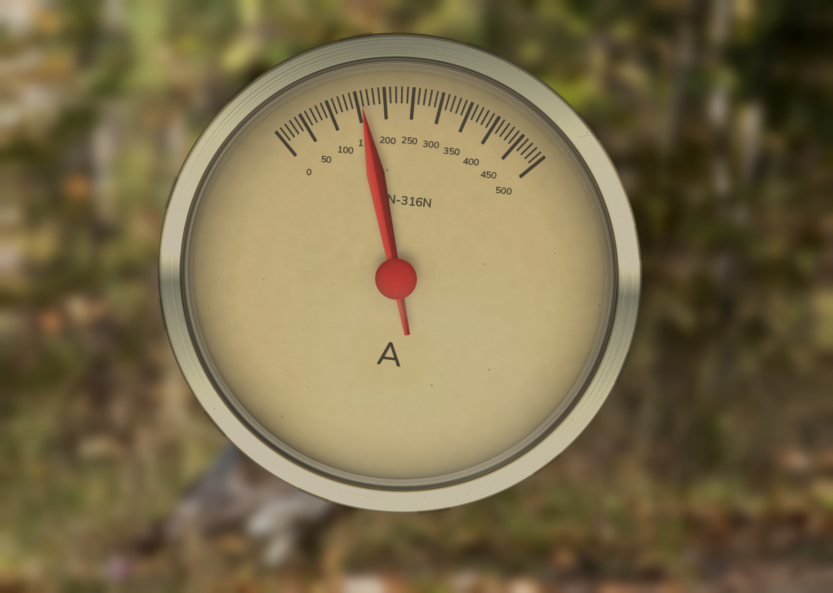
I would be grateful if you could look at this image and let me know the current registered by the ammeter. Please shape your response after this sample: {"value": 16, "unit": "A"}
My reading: {"value": 160, "unit": "A"}
